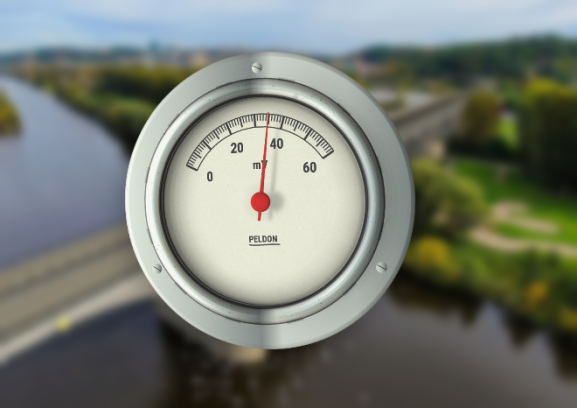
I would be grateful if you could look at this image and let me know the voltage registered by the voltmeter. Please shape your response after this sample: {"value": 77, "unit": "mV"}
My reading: {"value": 35, "unit": "mV"}
